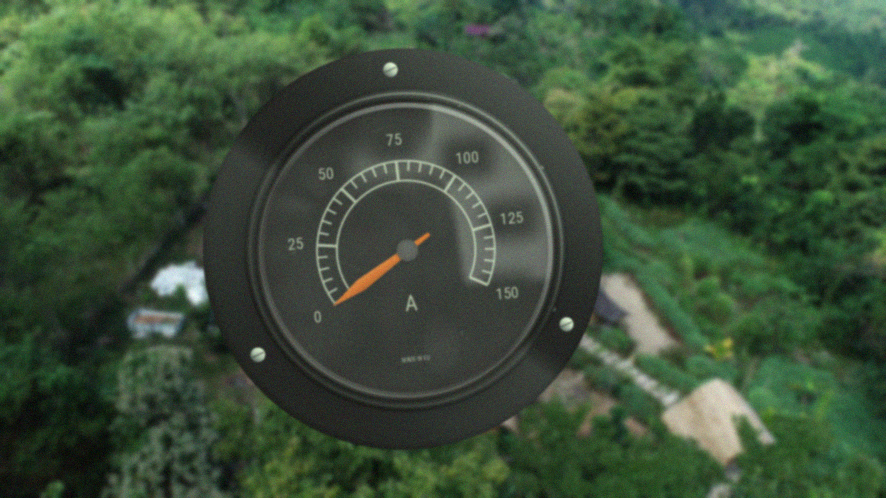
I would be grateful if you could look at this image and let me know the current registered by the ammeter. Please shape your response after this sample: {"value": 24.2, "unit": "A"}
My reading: {"value": 0, "unit": "A"}
